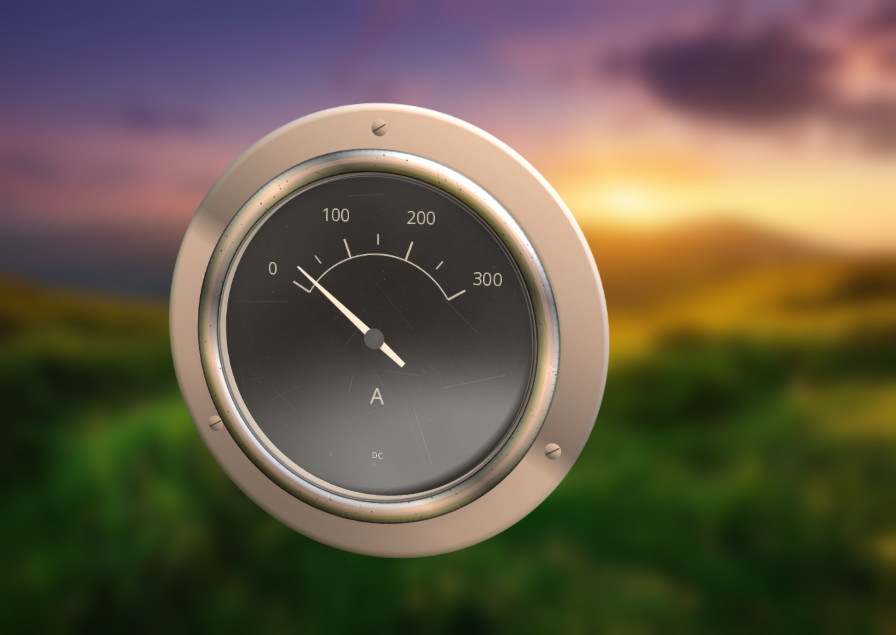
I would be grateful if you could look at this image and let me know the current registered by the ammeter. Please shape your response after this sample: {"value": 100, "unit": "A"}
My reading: {"value": 25, "unit": "A"}
